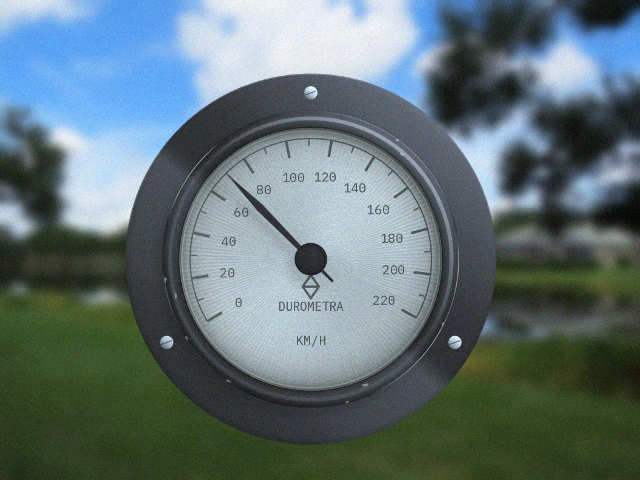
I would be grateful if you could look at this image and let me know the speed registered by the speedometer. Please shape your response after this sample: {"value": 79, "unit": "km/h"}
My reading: {"value": 70, "unit": "km/h"}
